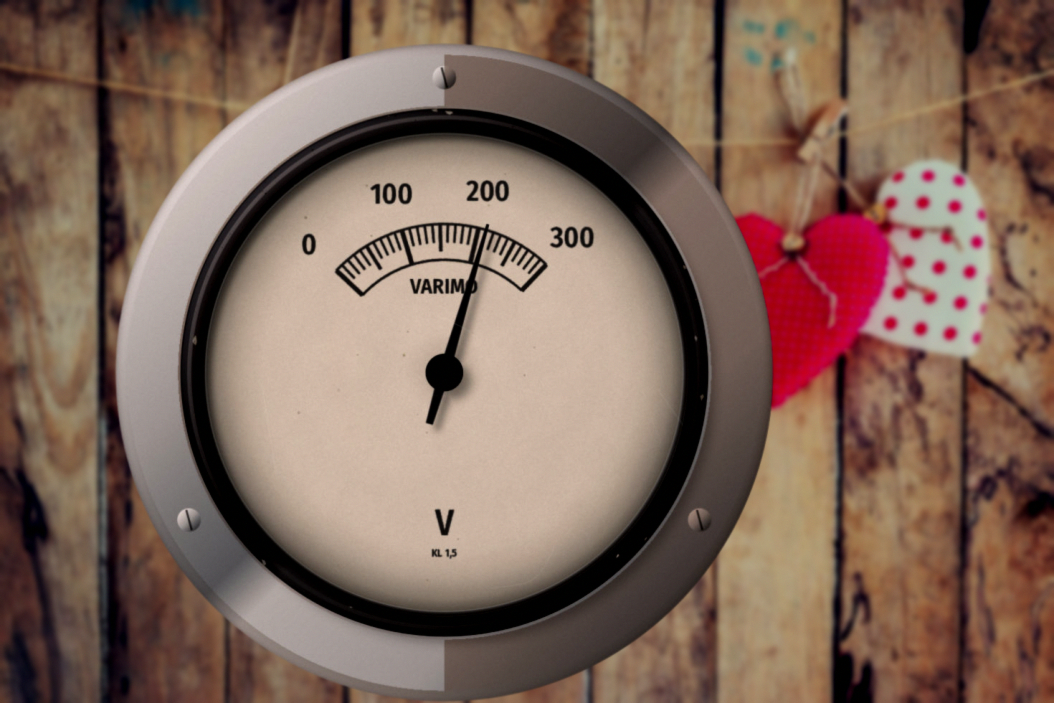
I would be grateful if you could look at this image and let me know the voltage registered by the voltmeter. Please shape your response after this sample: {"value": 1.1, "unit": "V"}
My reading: {"value": 210, "unit": "V"}
